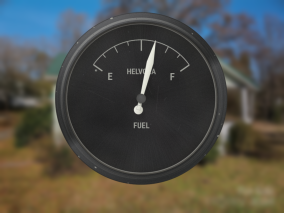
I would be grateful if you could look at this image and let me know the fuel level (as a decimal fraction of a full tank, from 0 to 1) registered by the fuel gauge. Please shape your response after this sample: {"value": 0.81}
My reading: {"value": 0.625}
